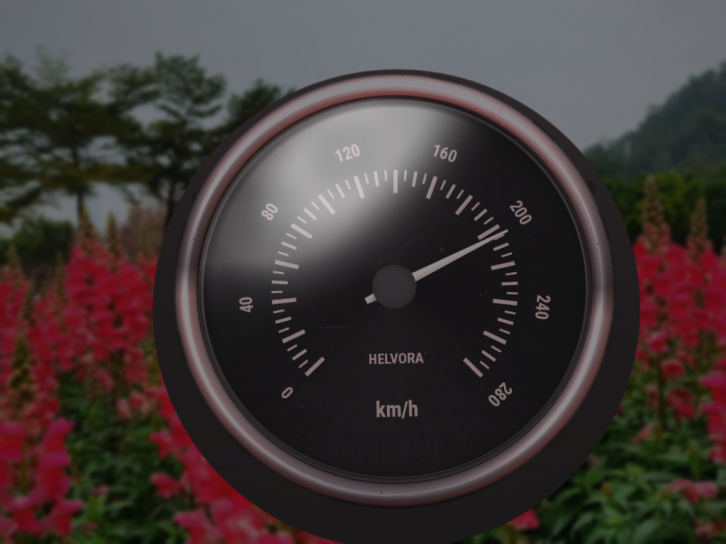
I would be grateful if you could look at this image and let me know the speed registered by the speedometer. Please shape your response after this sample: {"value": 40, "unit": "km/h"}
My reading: {"value": 205, "unit": "km/h"}
